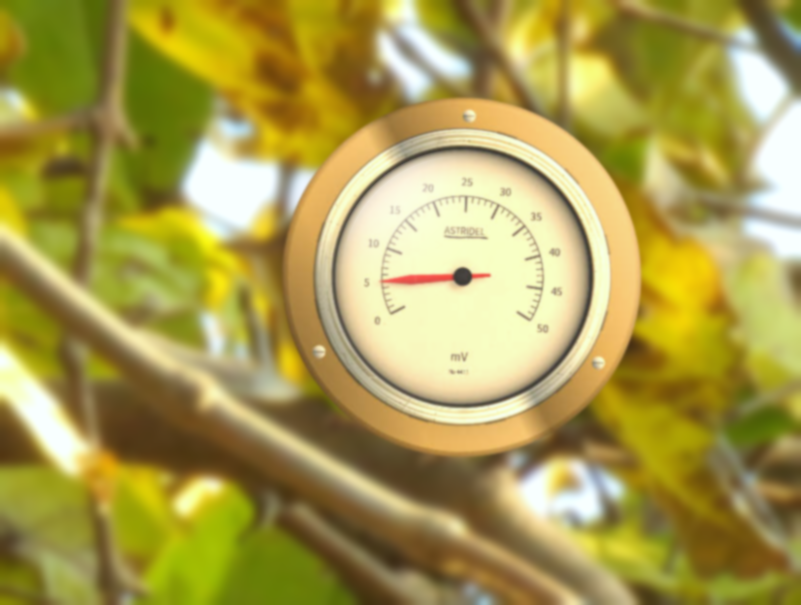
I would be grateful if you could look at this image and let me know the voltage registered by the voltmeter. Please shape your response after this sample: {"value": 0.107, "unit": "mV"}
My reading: {"value": 5, "unit": "mV"}
